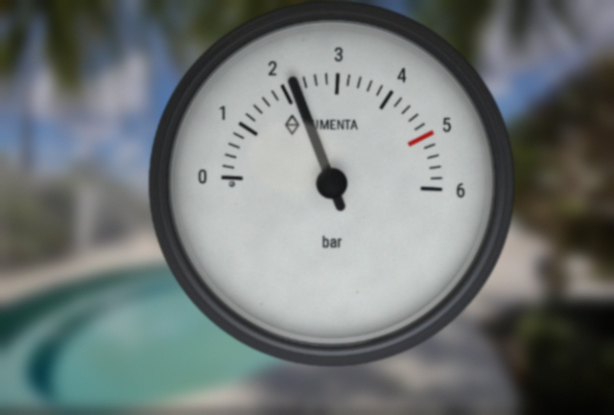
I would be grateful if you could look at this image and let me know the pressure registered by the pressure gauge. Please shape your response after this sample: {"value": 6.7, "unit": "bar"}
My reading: {"value": 2.2, "unit": "bar"}
